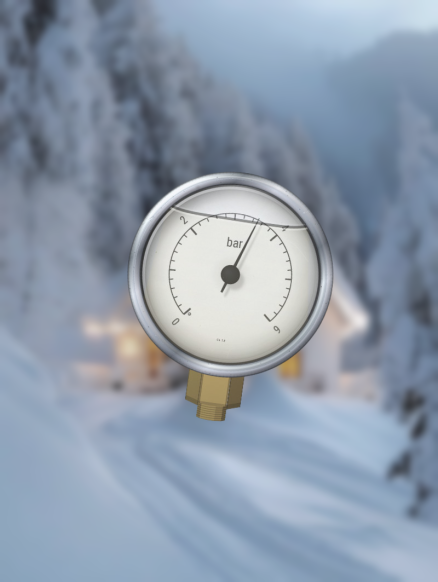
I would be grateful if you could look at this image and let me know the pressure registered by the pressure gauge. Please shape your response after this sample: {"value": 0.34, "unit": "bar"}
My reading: {"value": 3.5, "unit": "bar"}
